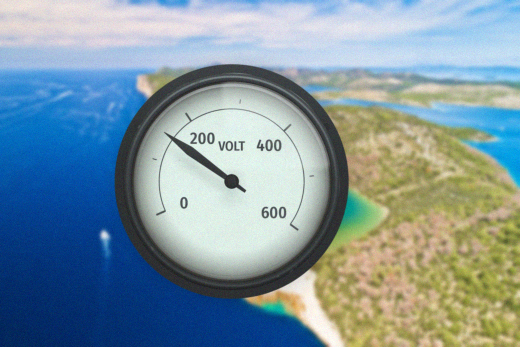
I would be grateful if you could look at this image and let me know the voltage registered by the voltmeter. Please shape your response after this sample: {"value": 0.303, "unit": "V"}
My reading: {"value": 150, "unit": "V"}
